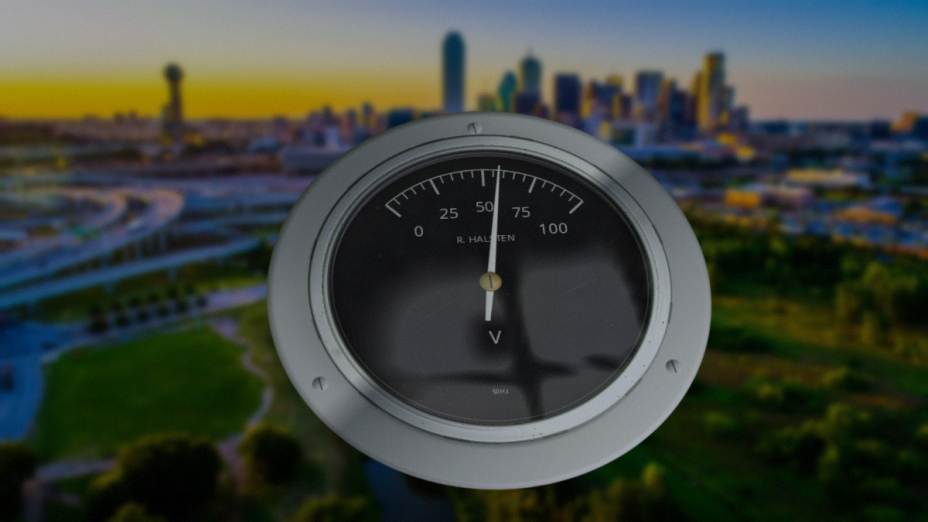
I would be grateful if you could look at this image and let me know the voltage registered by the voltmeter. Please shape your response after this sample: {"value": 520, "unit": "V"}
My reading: {"value": 57.5, "unit": "V"}
